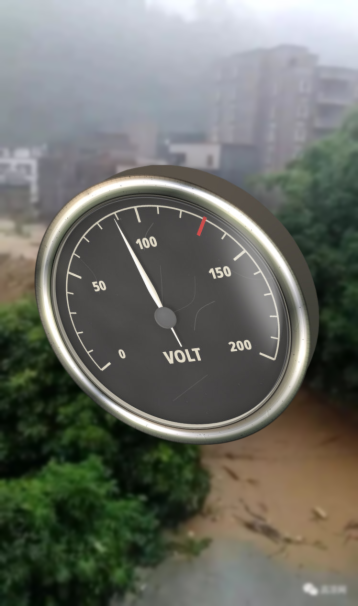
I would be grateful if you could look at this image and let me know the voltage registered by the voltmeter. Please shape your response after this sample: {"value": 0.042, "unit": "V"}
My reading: {"value": 90, "unit": "V"}
